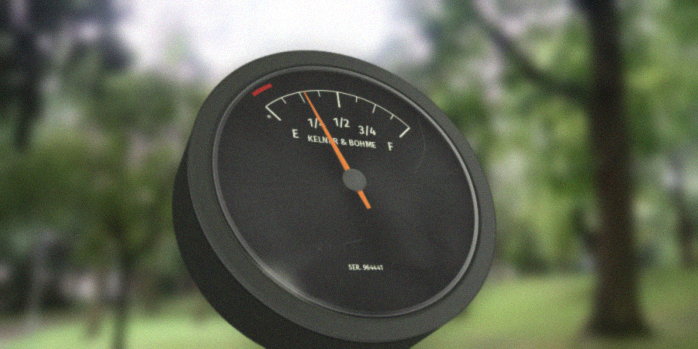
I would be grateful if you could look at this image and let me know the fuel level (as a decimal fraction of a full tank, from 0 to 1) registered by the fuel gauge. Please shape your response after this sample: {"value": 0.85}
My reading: {"value": 0.25}
